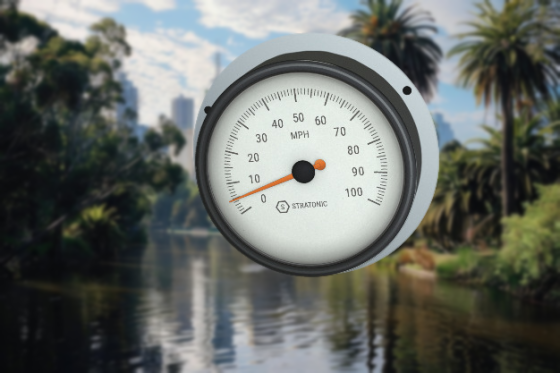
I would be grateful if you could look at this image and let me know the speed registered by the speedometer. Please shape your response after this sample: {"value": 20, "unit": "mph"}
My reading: {"value": 5, "unit": "mph"}
